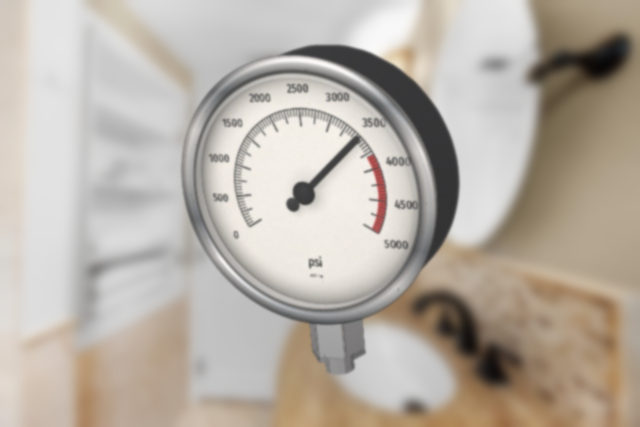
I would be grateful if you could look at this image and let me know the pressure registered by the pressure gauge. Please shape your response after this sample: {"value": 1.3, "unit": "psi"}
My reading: {"value": 3500, "unit": "psi"}
